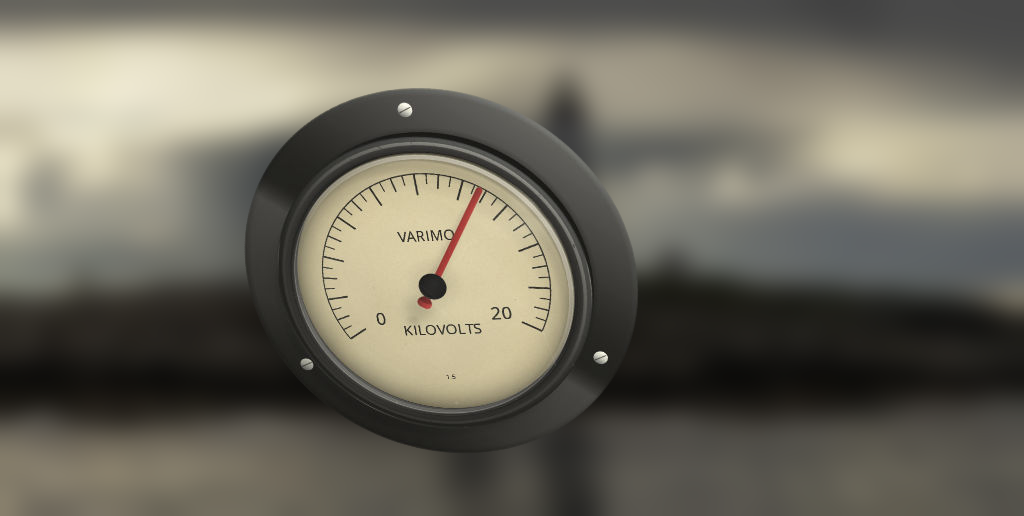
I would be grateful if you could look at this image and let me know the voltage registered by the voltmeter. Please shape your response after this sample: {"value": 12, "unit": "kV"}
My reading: {"value": 12.75, "unit": "kV"}
